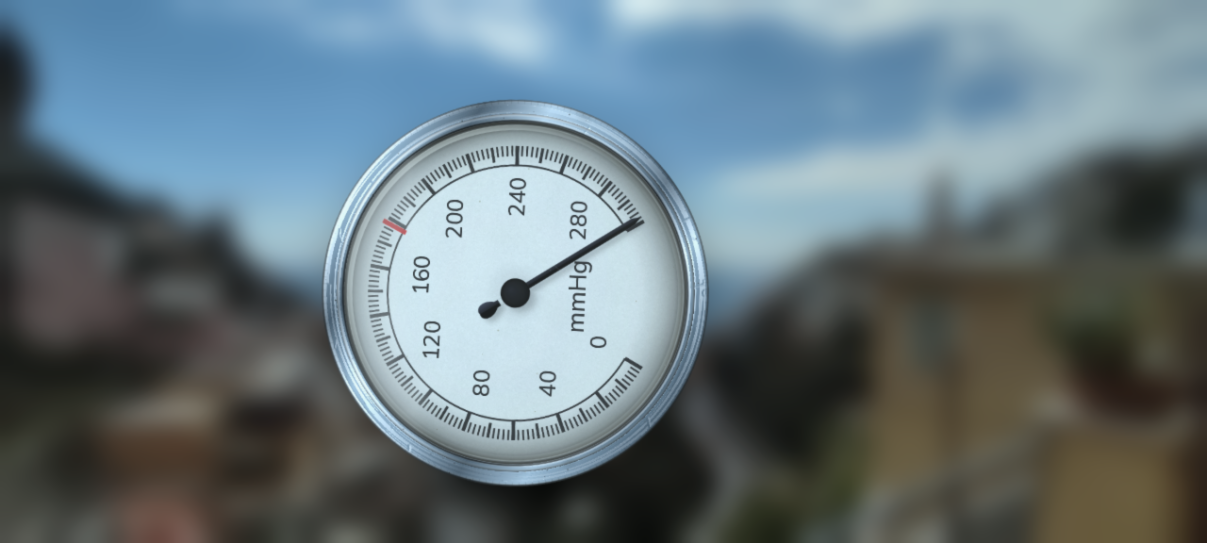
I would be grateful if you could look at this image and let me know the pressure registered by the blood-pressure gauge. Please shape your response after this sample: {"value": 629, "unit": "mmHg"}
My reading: {"value": 298, "unit": "mmHg"}
